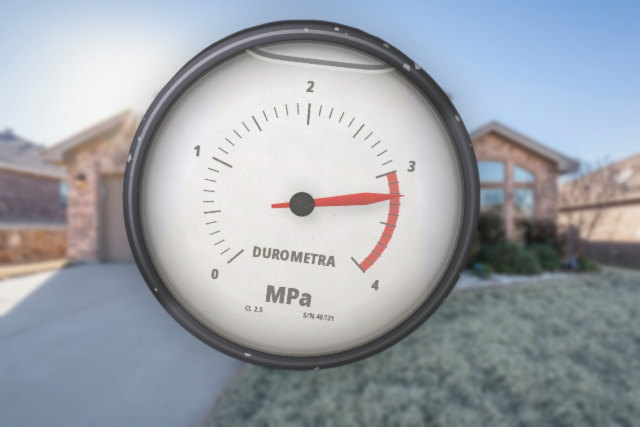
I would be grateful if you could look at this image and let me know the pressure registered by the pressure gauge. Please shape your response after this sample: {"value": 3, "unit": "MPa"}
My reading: {"value": 3.2, "unit": "MPa"}
